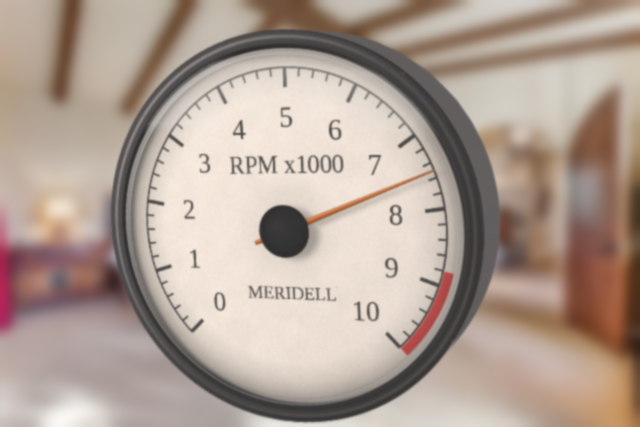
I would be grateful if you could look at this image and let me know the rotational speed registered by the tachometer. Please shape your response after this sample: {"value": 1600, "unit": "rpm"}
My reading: {"value": 7500, "unit": "rpm"}
